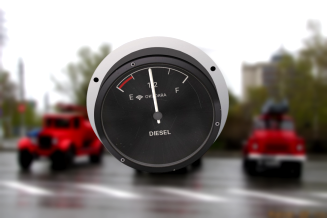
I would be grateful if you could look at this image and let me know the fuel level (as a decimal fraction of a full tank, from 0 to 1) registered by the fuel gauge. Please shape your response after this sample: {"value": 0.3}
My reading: {"value": 0.5}
